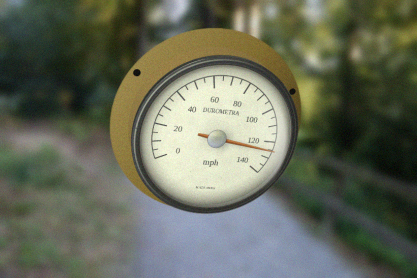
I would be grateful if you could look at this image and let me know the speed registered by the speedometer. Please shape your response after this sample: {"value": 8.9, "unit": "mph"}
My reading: {"value": 125, "unit": "mph"}
